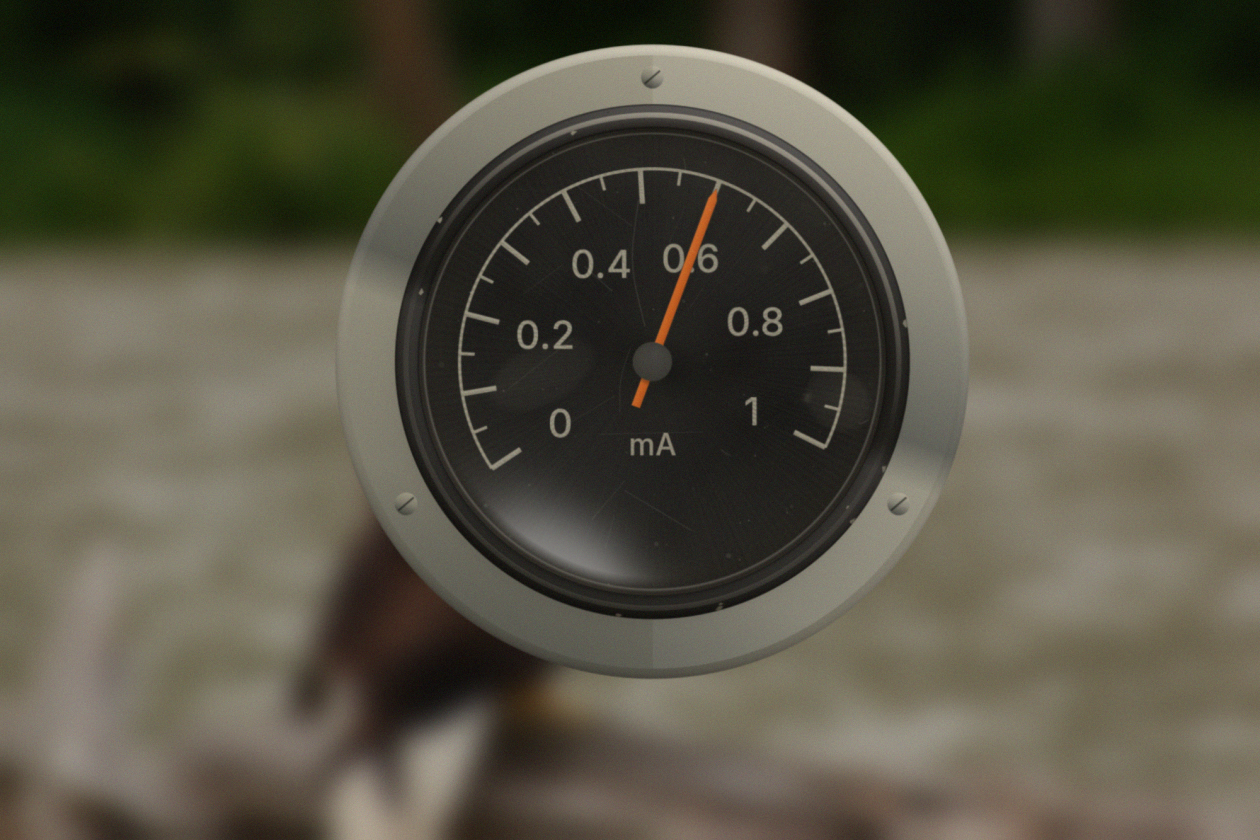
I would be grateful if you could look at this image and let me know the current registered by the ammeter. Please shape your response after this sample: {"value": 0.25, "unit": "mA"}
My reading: {"value": 0.6, "unit": "mA"}
